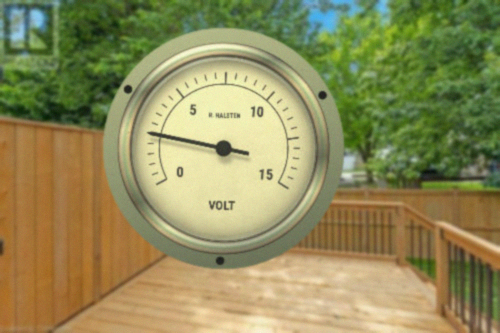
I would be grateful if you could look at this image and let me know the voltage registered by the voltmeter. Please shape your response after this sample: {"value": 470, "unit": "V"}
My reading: {"value": 2.5, "unit": "V"}
